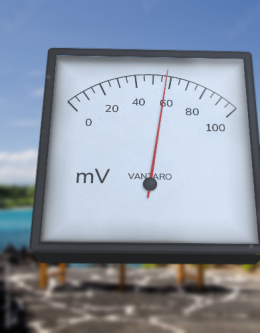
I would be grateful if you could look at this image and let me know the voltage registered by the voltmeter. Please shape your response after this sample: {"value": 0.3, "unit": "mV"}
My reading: {"value": 57.5, "unit": "mV"}
